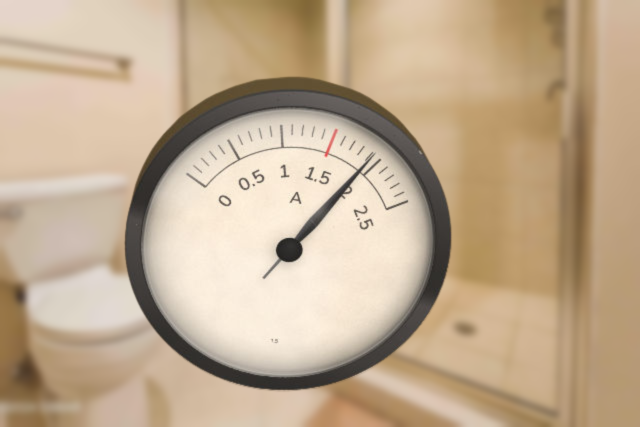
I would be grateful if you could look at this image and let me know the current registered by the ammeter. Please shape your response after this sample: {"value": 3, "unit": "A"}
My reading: {"value": 1.9, "unit": "A"}
